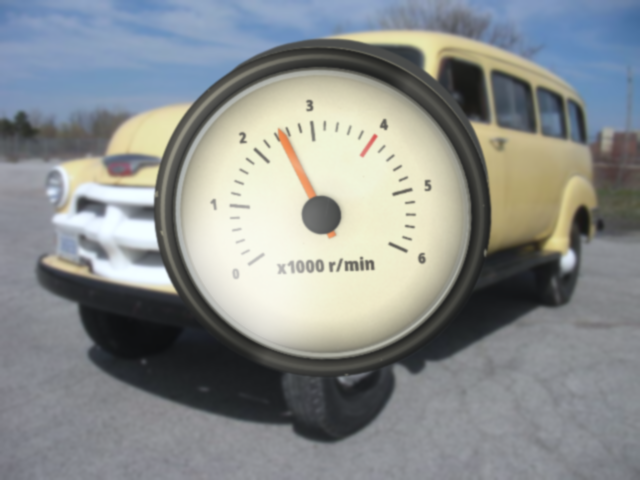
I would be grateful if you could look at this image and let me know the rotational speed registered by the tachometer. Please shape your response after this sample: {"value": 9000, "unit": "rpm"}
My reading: {"value": 2500, "unit": "rpm"}
